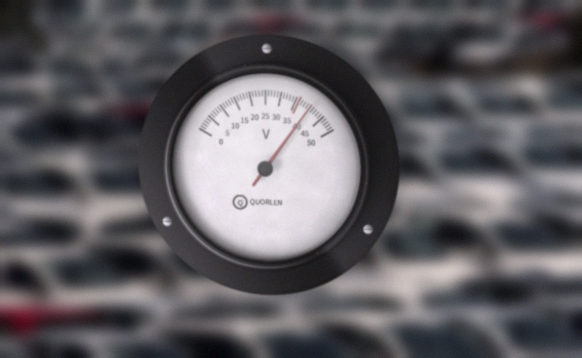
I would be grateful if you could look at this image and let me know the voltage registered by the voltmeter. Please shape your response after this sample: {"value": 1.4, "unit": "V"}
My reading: {"value": 40, "unit": "V"}
